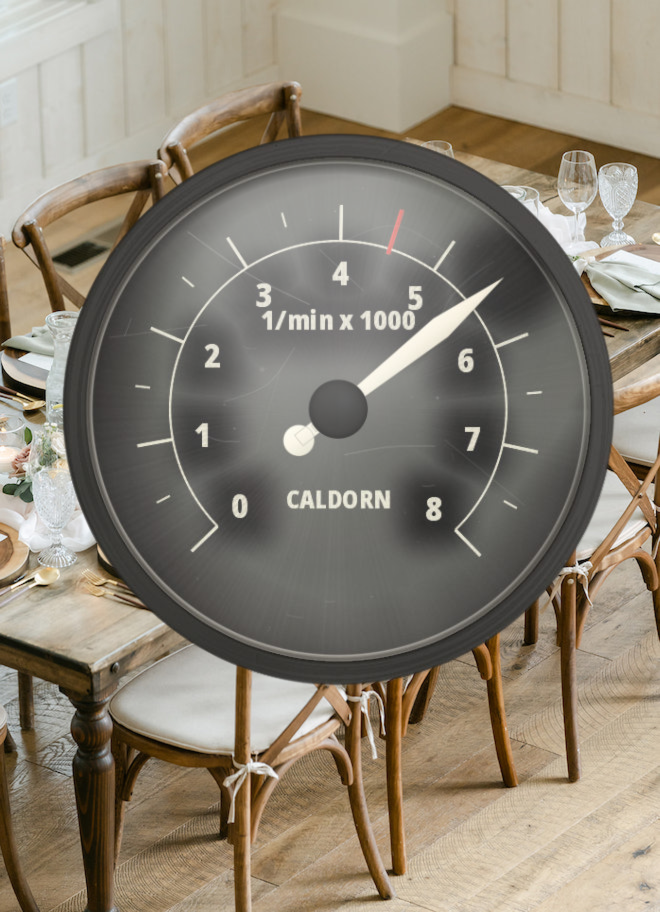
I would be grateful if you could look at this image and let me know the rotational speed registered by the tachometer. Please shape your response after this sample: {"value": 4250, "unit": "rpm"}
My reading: {"value": 5500, "unit": "rpm"}
